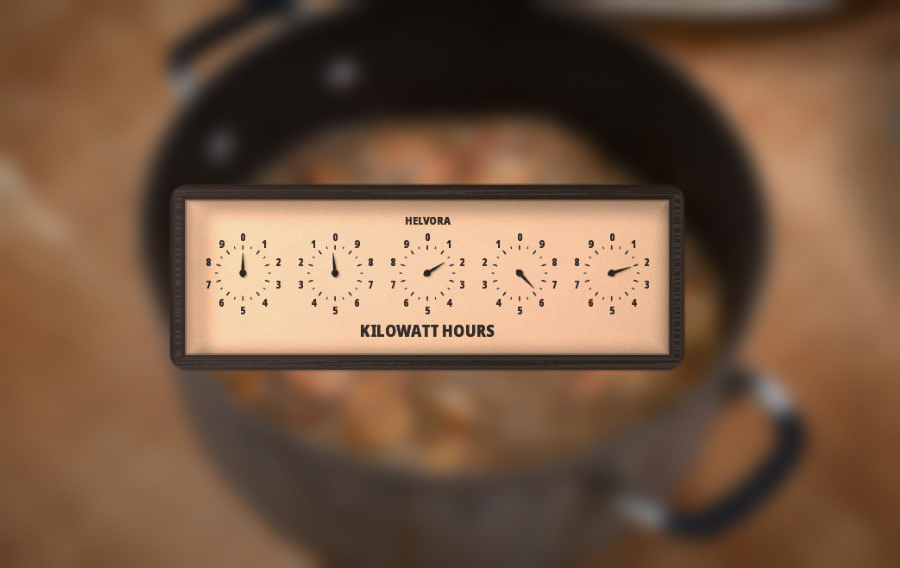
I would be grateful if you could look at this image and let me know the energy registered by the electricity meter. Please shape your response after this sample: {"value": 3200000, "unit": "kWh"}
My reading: {"value": 162, "unit": "kWh"}
